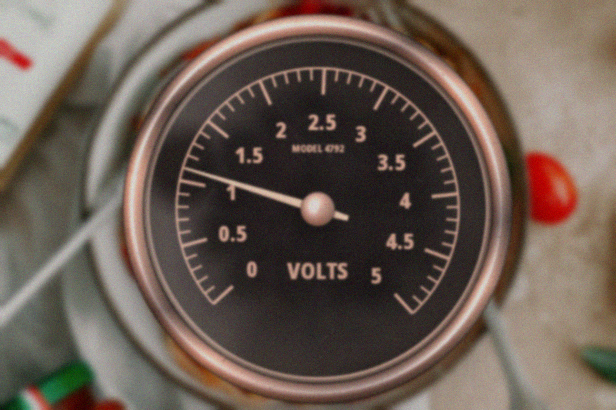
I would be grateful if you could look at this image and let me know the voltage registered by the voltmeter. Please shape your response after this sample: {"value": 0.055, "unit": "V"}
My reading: {"value": 1.1, "unit": "V"}
